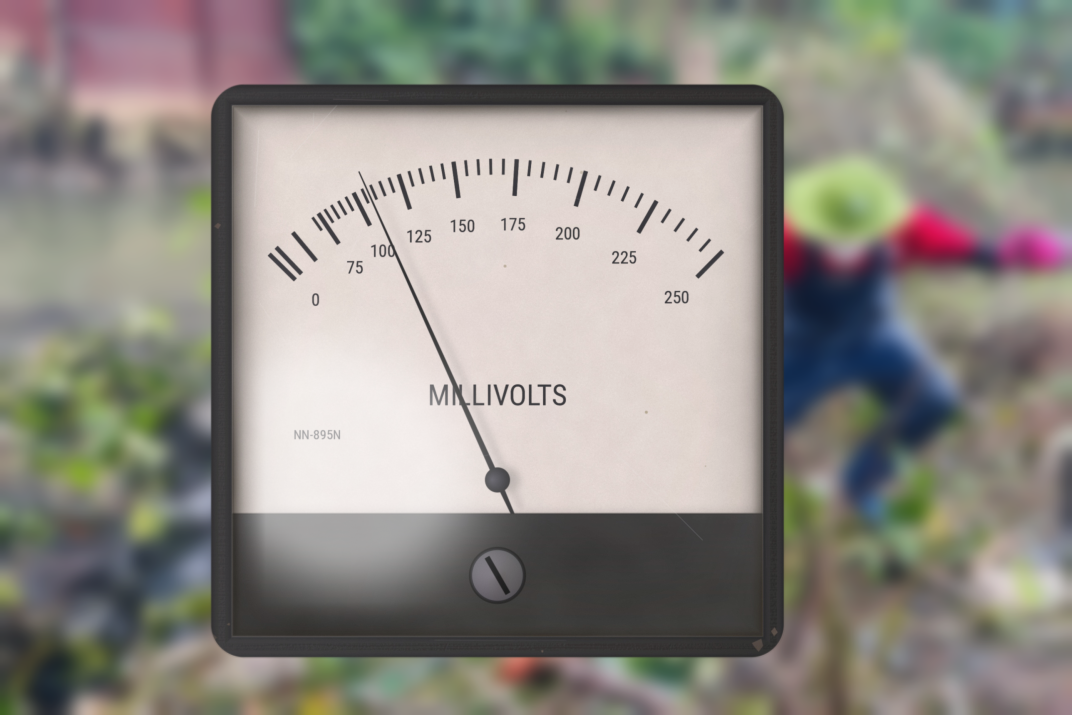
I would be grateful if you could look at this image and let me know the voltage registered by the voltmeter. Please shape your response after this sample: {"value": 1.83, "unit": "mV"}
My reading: {"value": 107.5, "unit": "mV"}
